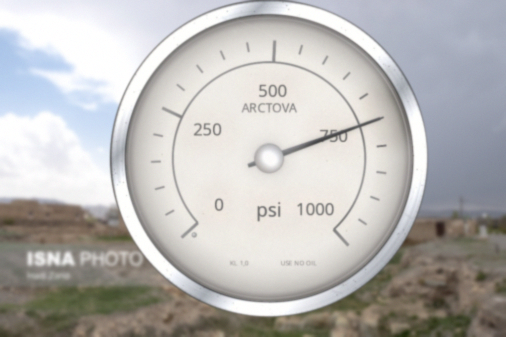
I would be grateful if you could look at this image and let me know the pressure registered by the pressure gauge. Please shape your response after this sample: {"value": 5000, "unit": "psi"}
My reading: {"value": 750, "unit": "psi"}
